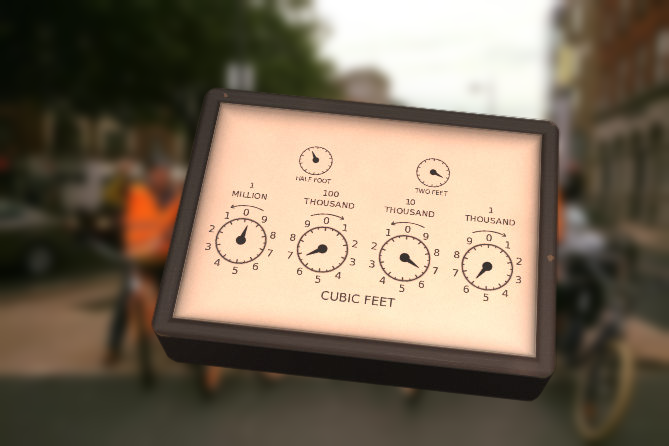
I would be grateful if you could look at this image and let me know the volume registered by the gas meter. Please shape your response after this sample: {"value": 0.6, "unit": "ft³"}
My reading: {"value": 966600, "unit": "ft³"}
